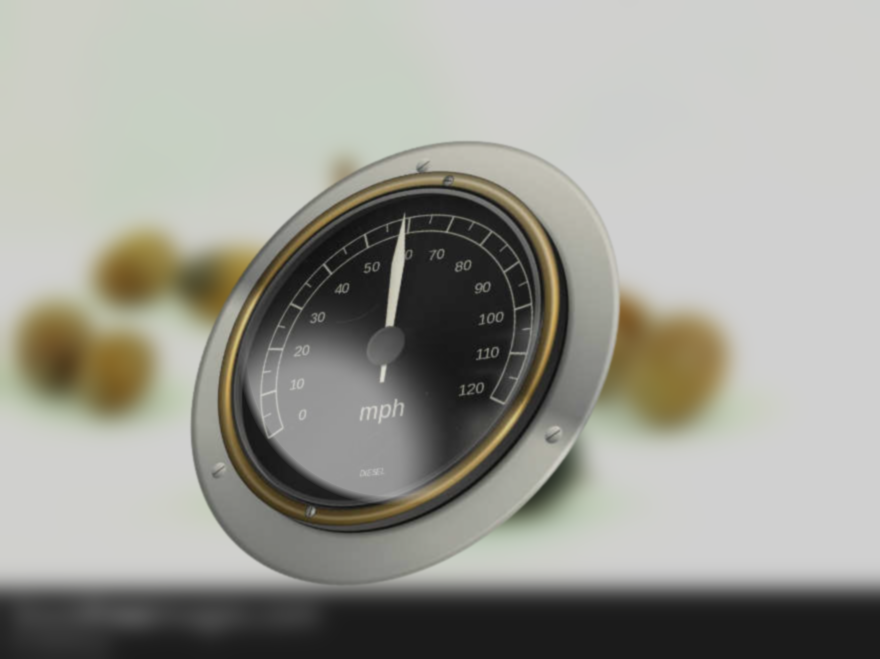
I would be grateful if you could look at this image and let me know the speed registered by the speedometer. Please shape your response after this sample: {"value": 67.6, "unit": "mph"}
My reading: {"value": 60, "unit": "mph"}
